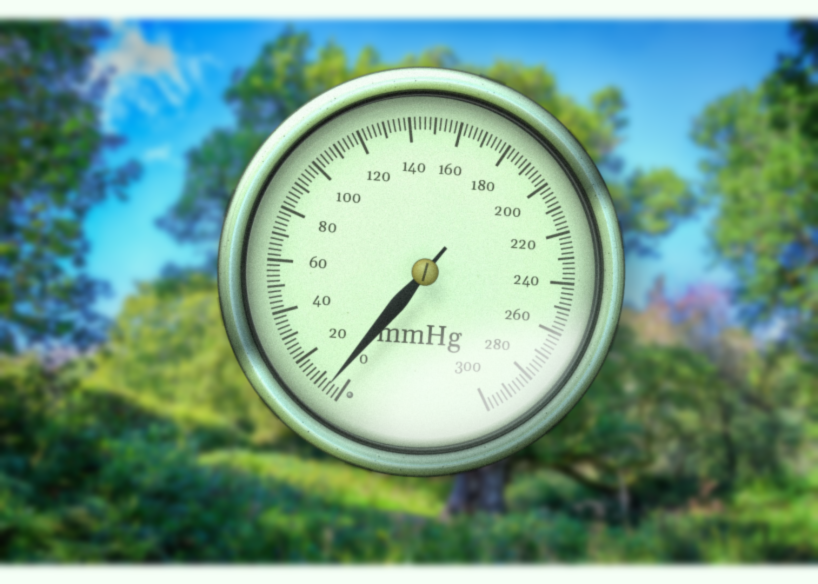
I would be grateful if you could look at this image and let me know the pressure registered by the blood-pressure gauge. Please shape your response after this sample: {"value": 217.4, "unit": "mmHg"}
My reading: {"value": 6, "unit": "mmHg"}
